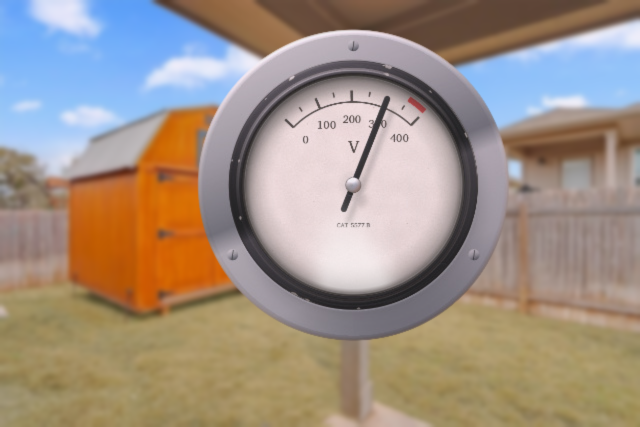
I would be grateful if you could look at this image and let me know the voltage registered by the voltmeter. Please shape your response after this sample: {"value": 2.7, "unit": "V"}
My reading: {"value": 300, "unit": "V"}
